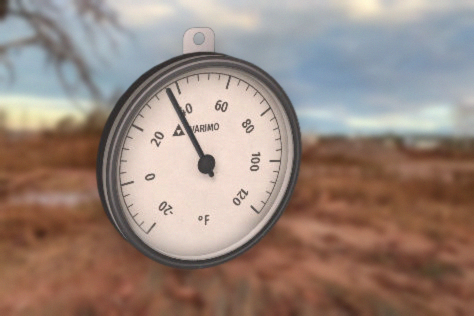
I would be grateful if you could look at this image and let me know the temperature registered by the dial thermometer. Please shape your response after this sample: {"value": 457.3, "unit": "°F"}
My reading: {"value": 36, "unit": "°F"}
